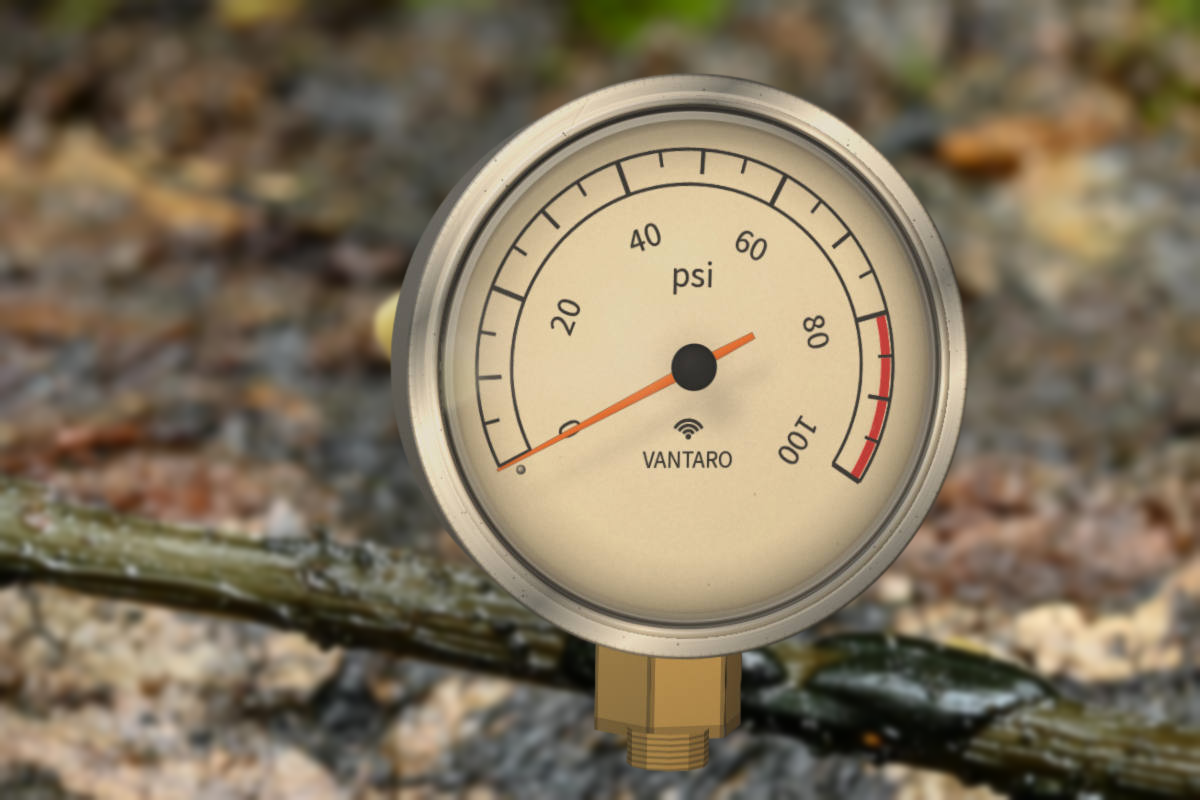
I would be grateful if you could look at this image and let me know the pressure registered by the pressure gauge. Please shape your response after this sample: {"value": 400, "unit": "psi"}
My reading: {"value": 0, "unit": "psi"}
